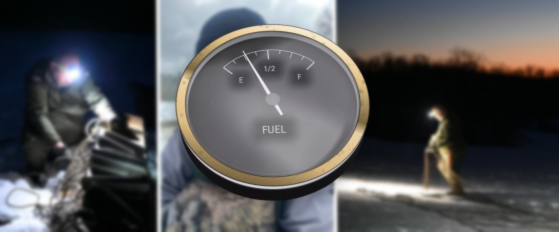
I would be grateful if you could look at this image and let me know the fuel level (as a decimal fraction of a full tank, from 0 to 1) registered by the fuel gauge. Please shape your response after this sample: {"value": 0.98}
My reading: {"value": 0.25}
